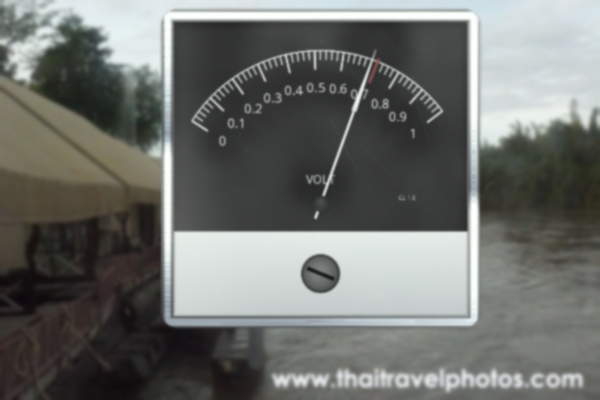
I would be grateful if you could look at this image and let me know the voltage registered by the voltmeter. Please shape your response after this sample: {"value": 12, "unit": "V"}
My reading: {"value": 0.7, "unit": "V"}
